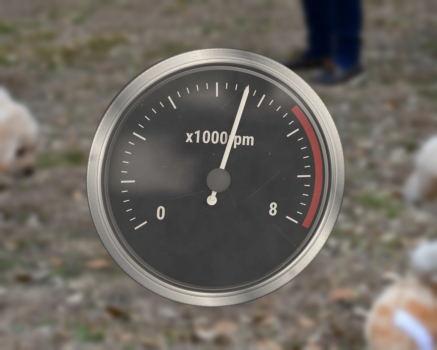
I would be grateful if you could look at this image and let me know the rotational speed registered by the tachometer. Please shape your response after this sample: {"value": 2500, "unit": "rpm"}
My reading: {"value": 4600, "unit": "rpm"}
